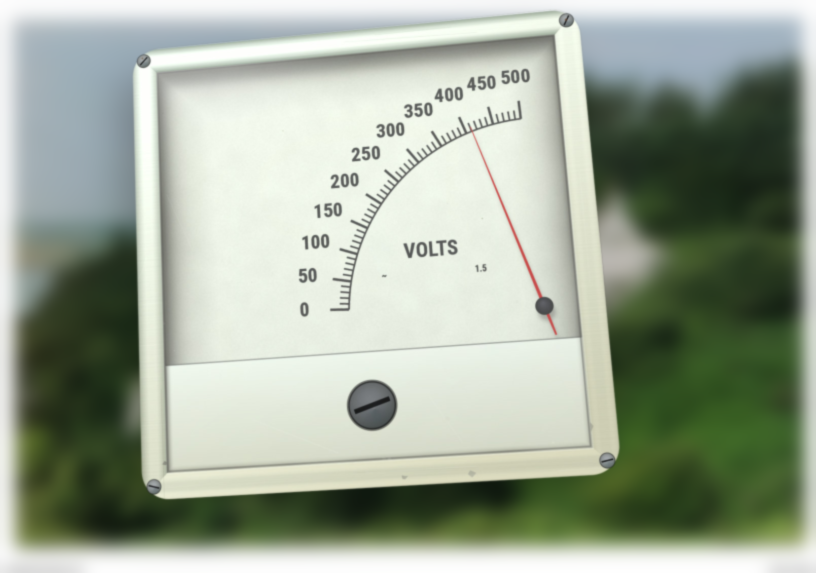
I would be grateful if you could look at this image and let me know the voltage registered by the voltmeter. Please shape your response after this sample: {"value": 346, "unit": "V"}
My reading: {"value": 410, "unit": "V"}
